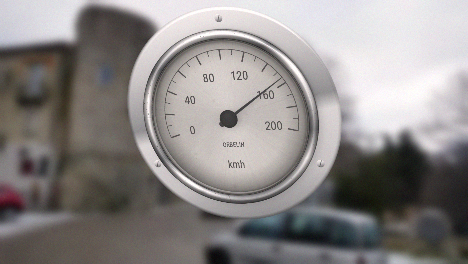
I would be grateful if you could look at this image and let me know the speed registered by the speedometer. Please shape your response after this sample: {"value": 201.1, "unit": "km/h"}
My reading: {"value": 155, "unit": "km/h"}
